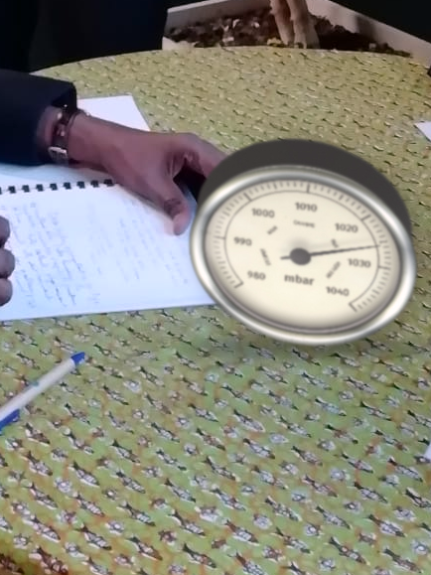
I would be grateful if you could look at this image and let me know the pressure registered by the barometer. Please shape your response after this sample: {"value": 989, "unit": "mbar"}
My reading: {"value": 1025, "unit": "mbar"}
